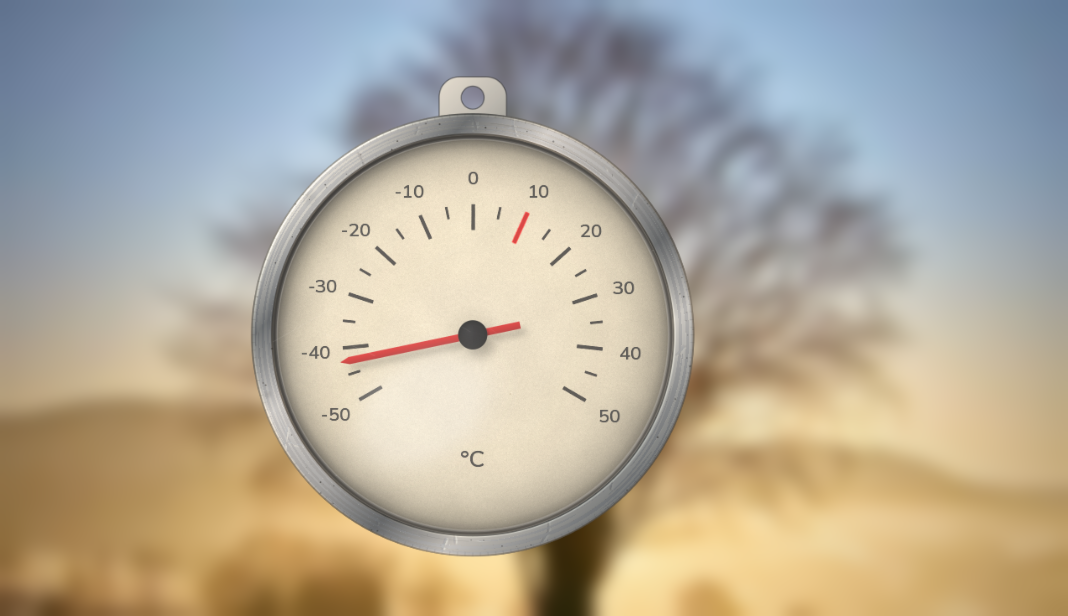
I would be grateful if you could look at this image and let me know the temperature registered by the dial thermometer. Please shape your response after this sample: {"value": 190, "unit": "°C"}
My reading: {"value": -42.5, "unit": "°C"}
